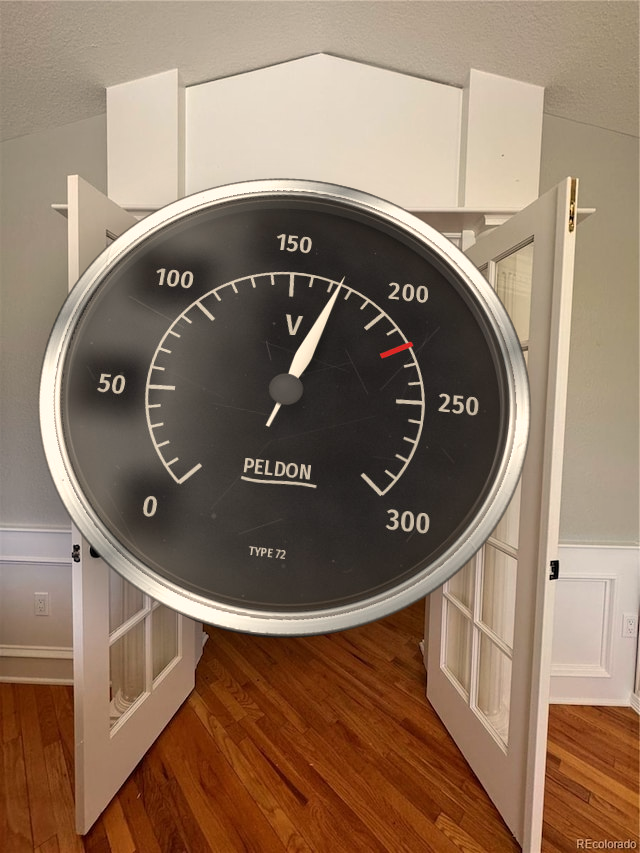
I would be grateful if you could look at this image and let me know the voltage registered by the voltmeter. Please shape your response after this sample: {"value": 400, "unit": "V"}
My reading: {"value": 175, "unit": "V"}
